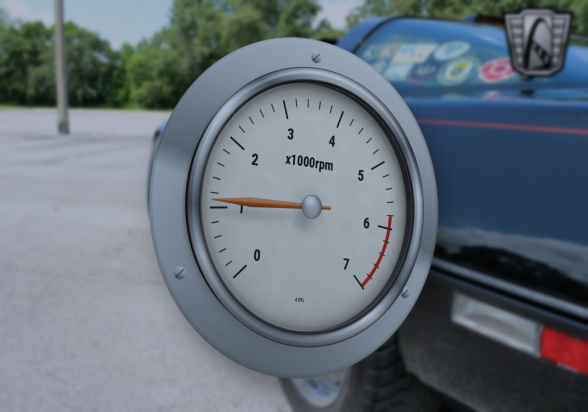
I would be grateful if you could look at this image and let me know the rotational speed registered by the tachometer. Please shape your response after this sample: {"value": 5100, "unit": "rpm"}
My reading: {"value": 1100, "unit": "rpm"}
